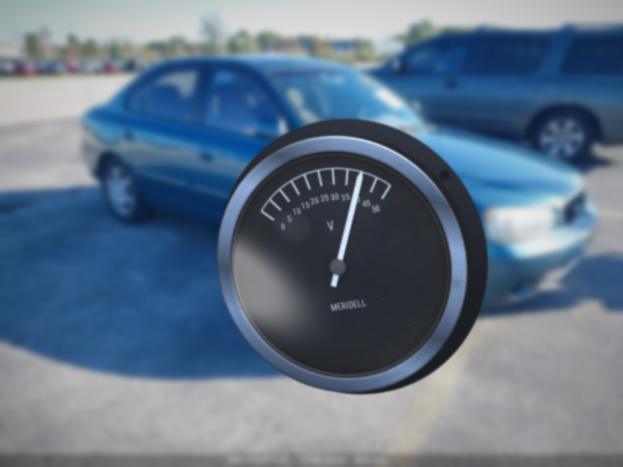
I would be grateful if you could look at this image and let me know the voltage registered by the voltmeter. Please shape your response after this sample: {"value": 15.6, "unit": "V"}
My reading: {"value": 40, "unit": "V"}
